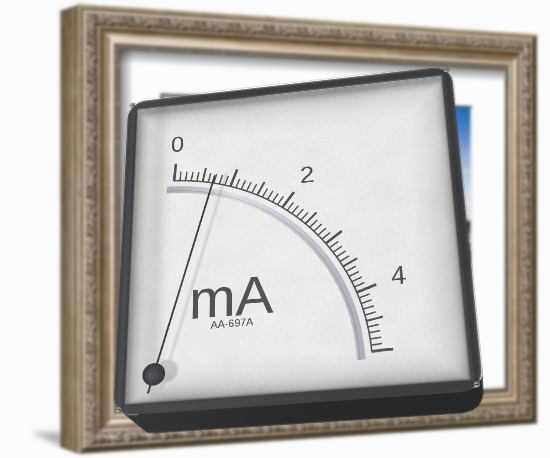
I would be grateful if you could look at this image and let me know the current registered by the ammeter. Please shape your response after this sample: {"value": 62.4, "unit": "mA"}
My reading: {"value": 0.7, "unit": "mA"}
